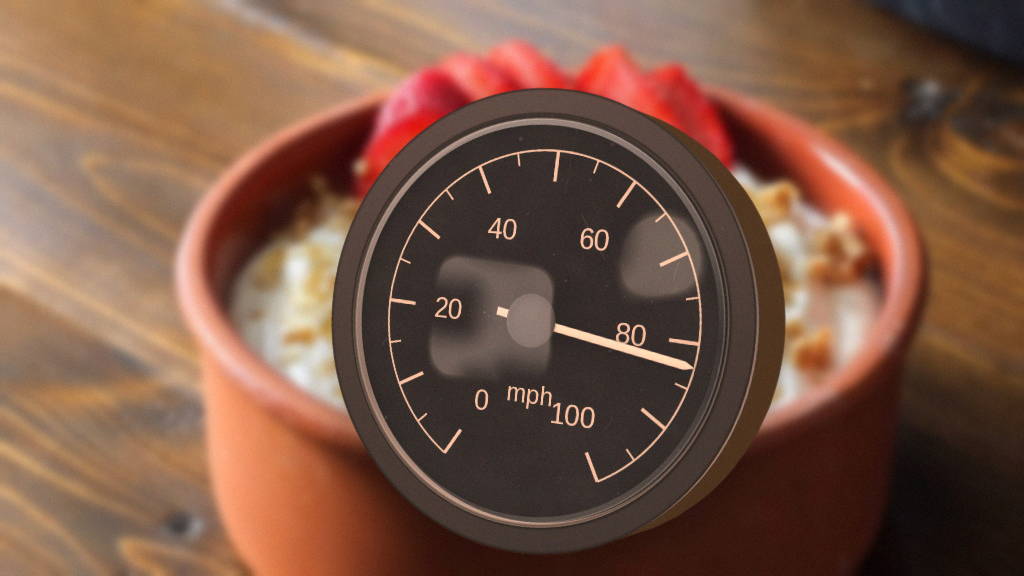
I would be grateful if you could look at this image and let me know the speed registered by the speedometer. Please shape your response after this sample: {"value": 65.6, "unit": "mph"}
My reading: {"value": 82.5, "unit": "mph"}
